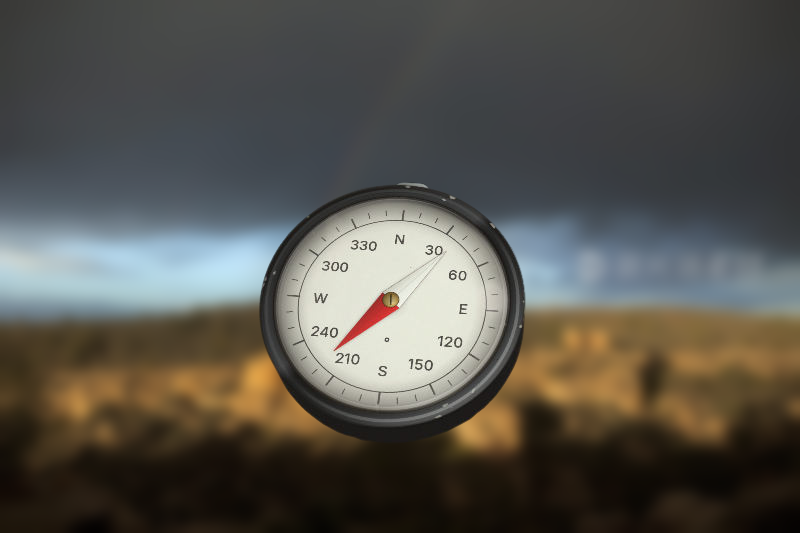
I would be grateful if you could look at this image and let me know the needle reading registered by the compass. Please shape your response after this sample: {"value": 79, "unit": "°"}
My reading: {"value": 220, "unit": "°"}
